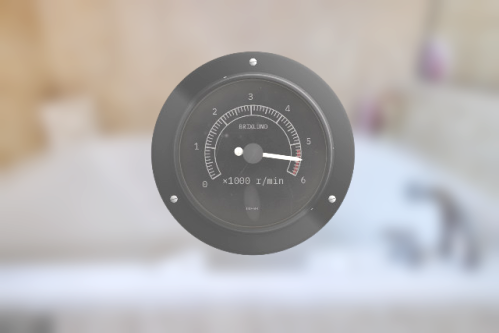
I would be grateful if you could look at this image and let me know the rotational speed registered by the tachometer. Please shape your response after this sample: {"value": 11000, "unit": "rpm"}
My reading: {"value": 5500, "unit": "rpm"}
